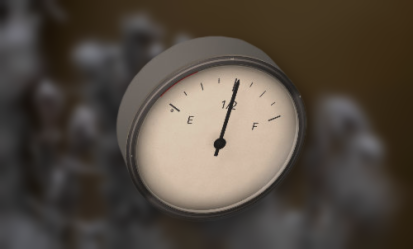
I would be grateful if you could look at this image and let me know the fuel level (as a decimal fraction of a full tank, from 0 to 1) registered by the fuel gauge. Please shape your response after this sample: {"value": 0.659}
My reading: {"value": 0.5}
